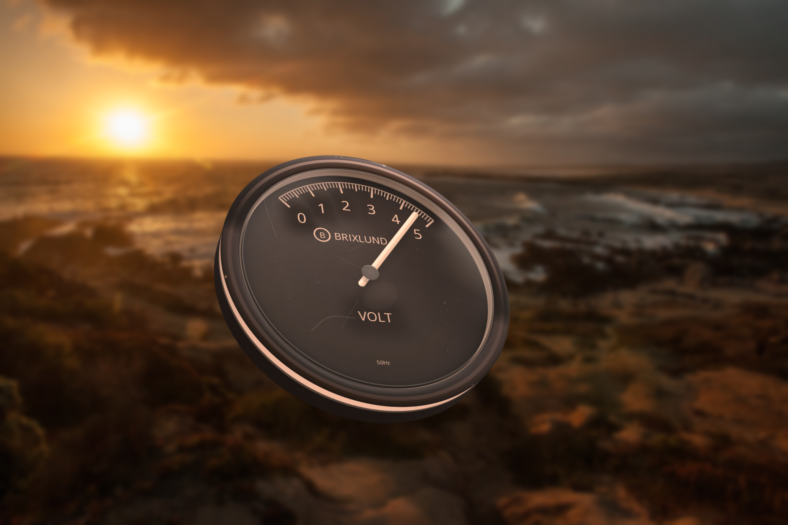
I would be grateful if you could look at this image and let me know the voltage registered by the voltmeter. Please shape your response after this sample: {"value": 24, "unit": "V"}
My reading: {"value": 4.5, "unit": "V"}
